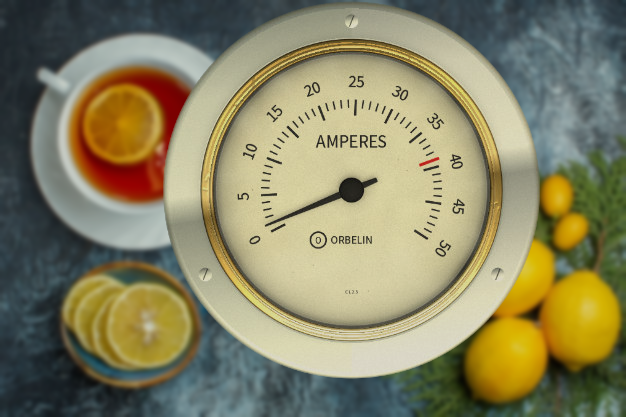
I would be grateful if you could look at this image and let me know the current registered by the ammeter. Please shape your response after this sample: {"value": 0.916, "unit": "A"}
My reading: {"value": 1, "unit": "A"}
